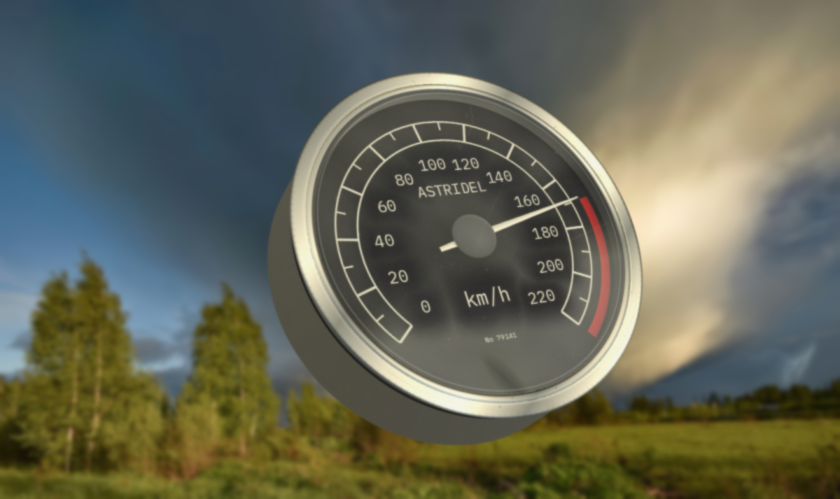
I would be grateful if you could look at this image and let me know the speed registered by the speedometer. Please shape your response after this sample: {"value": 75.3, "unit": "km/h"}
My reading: {"value": 170, "unit": "km/h"}
